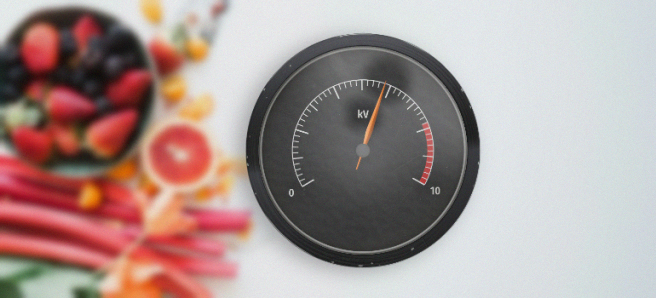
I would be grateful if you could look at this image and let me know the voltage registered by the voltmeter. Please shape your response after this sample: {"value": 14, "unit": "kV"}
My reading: {"value": 5.8, "unit": "kV"}
